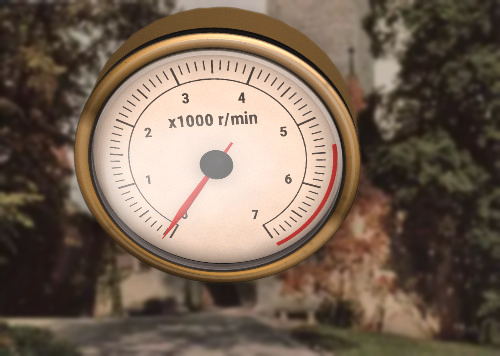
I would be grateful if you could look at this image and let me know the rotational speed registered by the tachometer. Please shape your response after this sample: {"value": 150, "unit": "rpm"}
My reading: {"value": 100, "unit": "rpm"}
